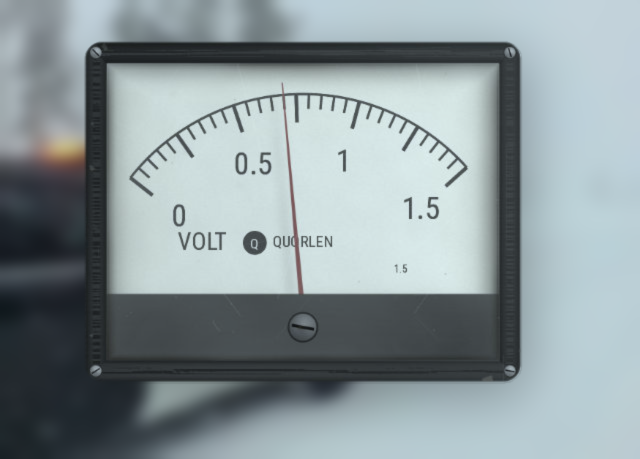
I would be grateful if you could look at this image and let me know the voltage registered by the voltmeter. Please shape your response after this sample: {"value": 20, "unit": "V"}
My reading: {"value": 0.7, "unit": "V"}
